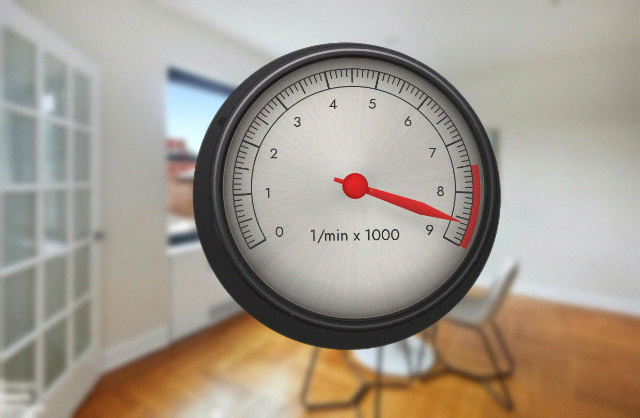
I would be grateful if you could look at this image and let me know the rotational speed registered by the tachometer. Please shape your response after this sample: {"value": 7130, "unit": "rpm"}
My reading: {"value": 8600, "unit": "rpm"}
